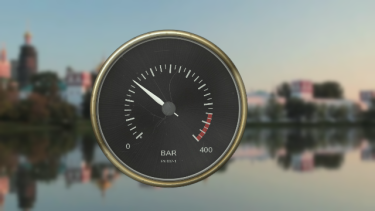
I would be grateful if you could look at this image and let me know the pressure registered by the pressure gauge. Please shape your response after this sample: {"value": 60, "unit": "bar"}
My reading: {"value": 120, "unit": "bar"}
